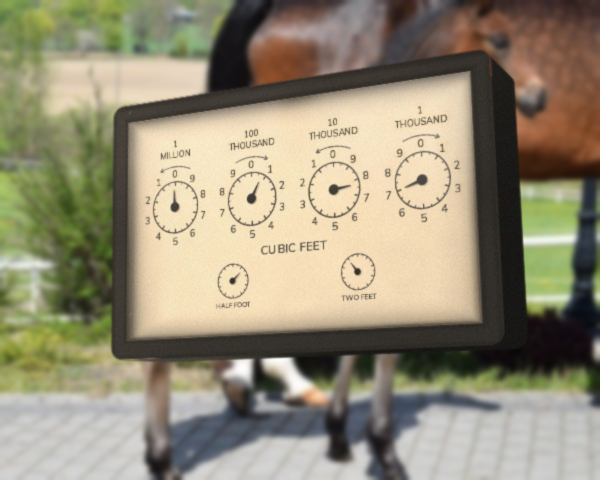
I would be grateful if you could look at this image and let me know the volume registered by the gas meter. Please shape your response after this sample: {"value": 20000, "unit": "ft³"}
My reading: {"value": 7700, "unit": "ft³"}
